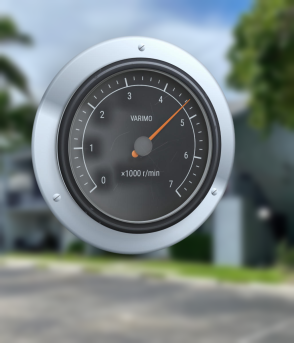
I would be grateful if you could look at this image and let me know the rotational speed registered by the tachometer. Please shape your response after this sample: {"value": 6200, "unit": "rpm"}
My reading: {"value": 4600, "unit": "rpm"}
